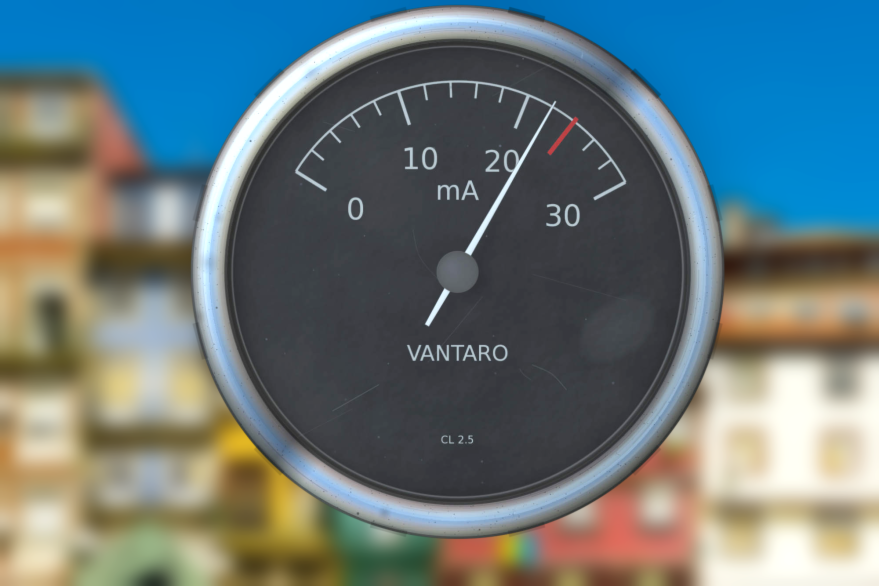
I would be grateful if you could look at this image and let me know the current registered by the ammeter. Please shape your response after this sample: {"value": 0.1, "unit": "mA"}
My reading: {"value": 22, "unit": "mA"}
